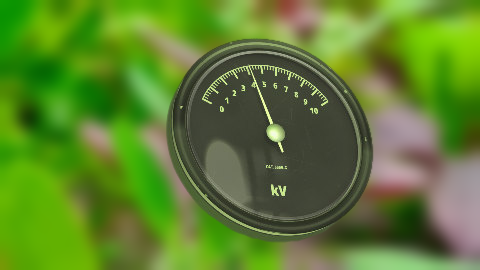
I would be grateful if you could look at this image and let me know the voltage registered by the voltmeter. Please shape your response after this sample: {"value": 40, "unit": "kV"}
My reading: {"value": 4, "unit": "kV"}
